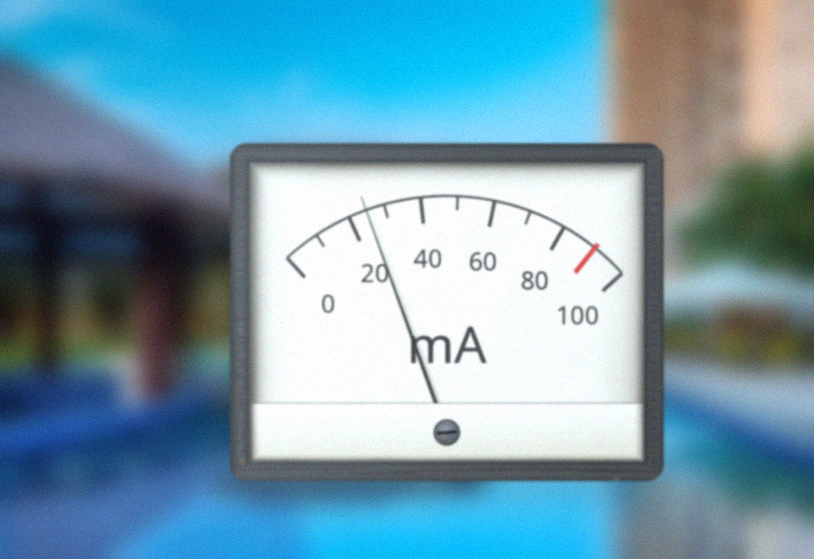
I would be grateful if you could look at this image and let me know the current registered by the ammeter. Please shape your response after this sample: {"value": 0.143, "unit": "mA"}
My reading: {"value": 25, "unit": "mA"}
